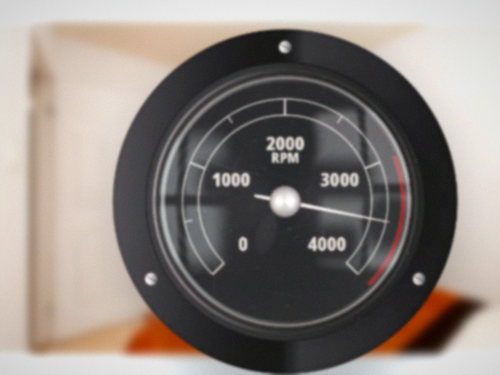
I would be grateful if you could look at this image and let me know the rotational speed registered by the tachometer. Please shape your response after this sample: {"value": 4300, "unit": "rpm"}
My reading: {"value": 3500, "unit": "rpm"}
